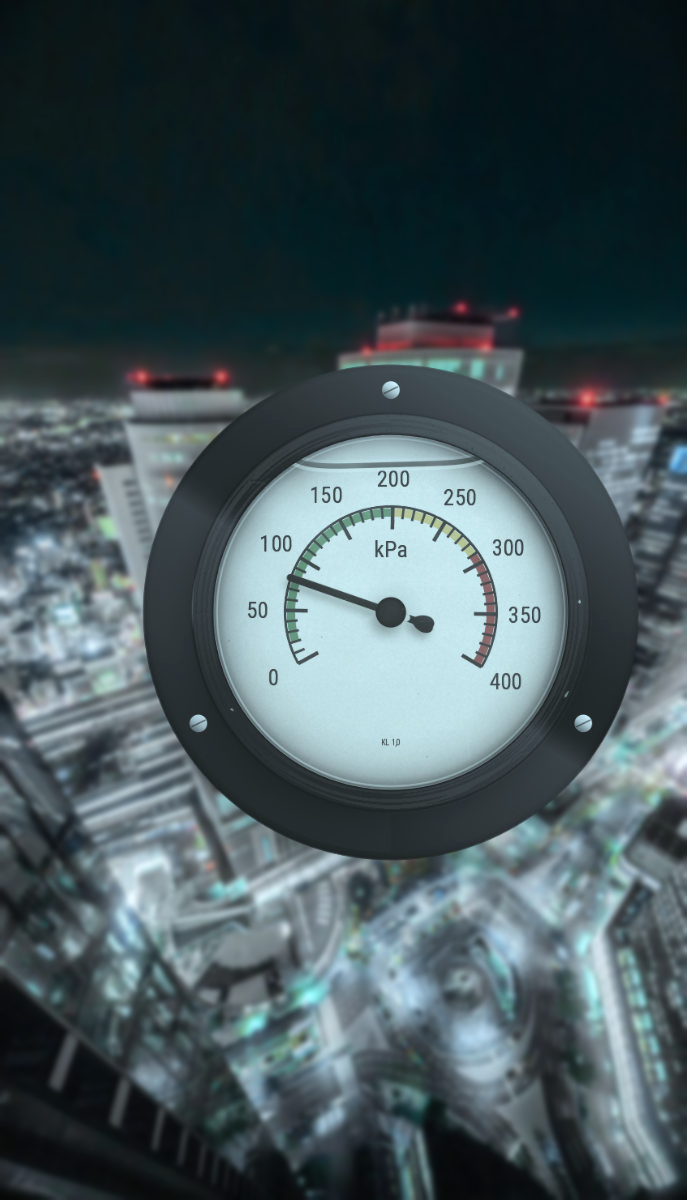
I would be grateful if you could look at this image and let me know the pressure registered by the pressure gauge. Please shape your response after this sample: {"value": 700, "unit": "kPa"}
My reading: {"value": 80, "unit": "kPa"}
